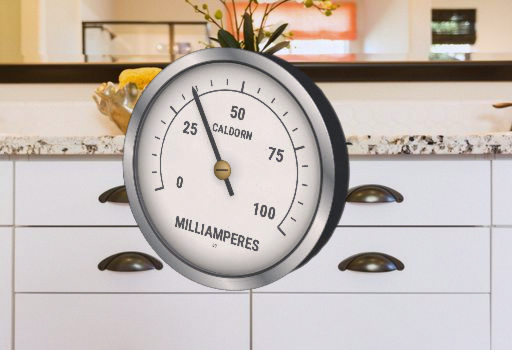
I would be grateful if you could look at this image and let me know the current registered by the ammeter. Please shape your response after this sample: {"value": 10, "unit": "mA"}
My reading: {"value": 35, "unit": "mA"}
